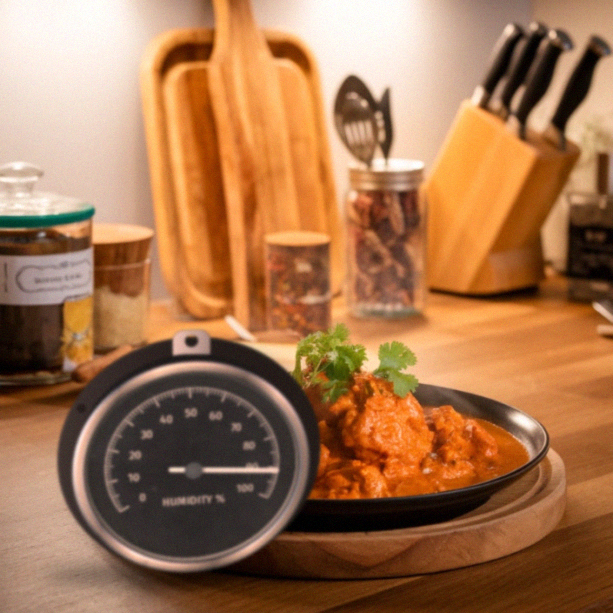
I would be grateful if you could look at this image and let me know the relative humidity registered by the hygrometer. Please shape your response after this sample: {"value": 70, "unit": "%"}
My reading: {"value": 90, "unit": "%"}
